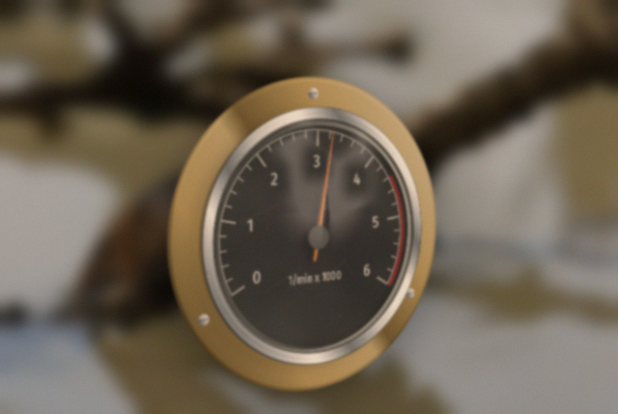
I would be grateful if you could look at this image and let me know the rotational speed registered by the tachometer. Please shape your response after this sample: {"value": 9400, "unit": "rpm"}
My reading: {"value": 3200, "unit": "rpm"}
